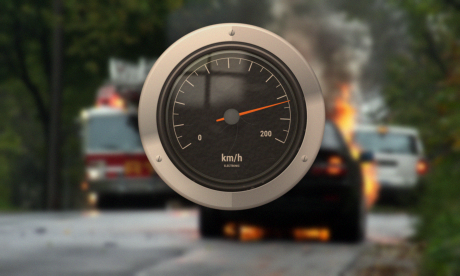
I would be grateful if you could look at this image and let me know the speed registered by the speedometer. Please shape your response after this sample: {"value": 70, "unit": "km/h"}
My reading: {"value": 165, "unit": "km/h"}
